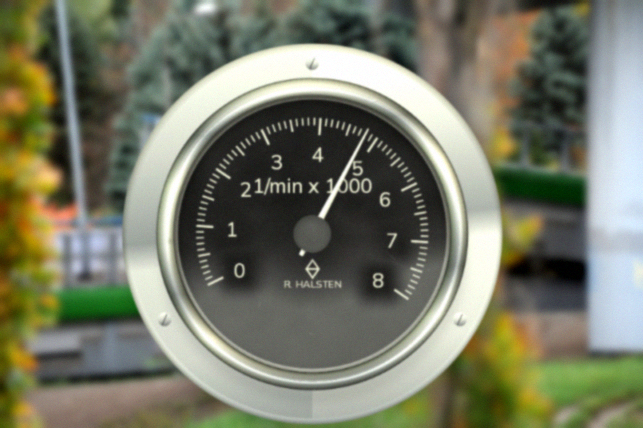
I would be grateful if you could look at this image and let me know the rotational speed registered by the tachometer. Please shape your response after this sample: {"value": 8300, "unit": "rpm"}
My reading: {"value": 4800, "unit": "rpm"}
